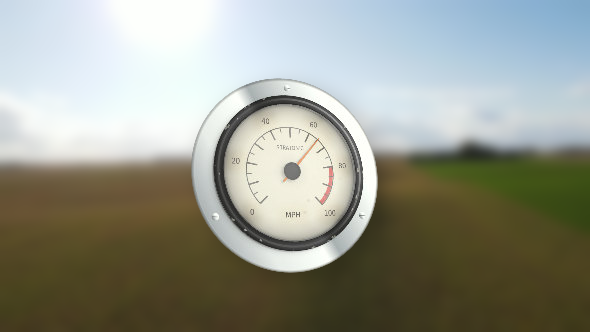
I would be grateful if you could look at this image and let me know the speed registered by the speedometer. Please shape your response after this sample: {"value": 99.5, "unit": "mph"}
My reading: {"value": 65, "unit": "mph"}
